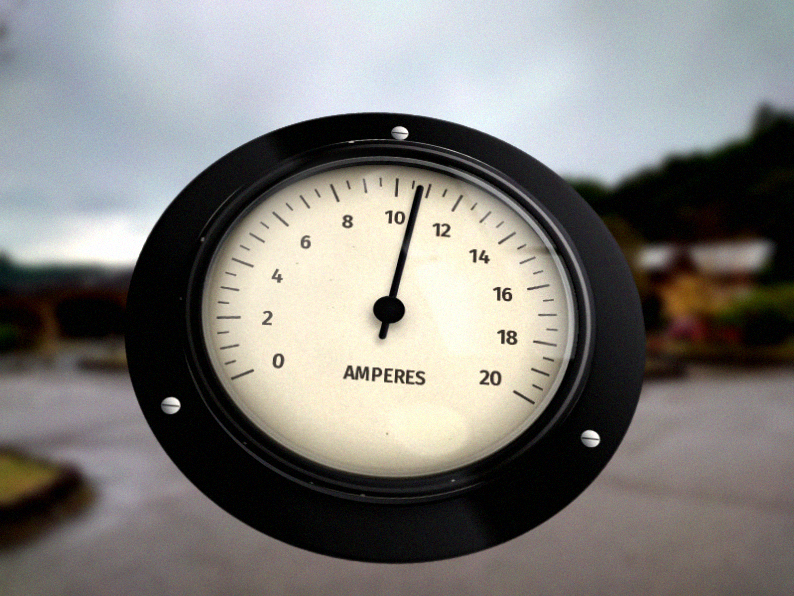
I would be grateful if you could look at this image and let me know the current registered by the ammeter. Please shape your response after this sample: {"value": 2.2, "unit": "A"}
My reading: {"value": 10.75, "unit": "A"}
